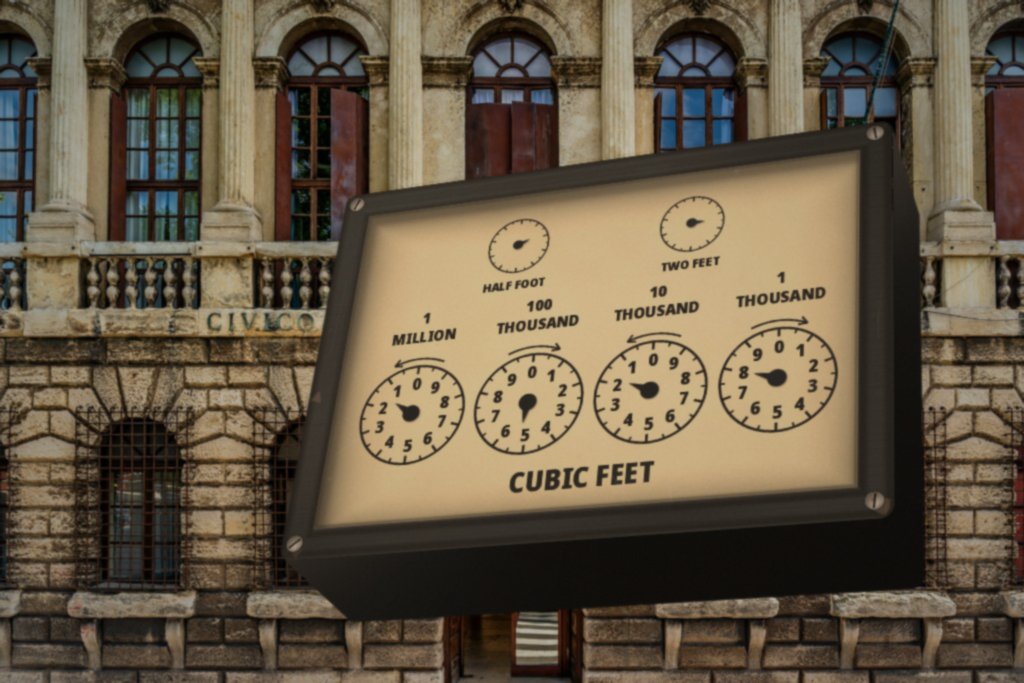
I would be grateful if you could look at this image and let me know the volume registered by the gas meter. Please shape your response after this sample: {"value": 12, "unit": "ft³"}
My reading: {"value": 151800, "unit": "ft³"}
